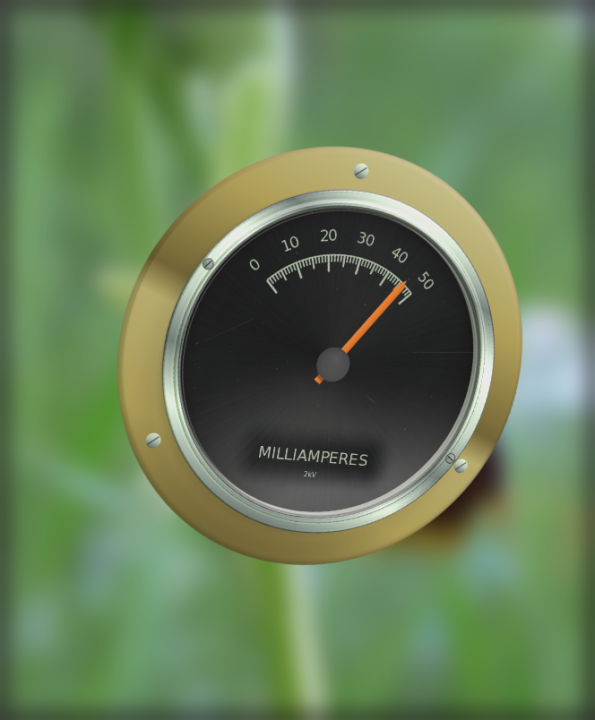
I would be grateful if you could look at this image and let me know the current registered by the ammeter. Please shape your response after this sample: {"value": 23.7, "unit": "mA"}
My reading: {"value": 45, "unit": "mA"}
